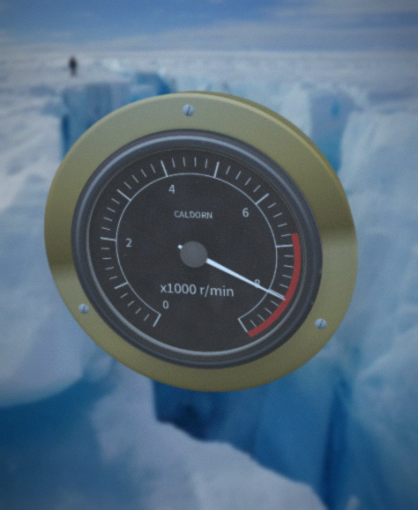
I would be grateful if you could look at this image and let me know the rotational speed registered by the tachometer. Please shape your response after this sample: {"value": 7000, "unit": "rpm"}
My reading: {"value": 8000, "unit": "rpm"}
